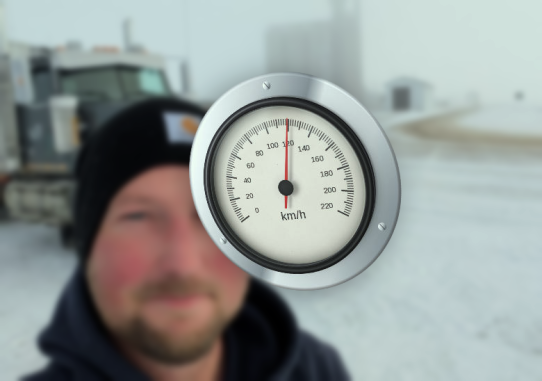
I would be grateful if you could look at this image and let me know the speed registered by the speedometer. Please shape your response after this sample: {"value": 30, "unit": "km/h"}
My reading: {"value": 120, "unit": "km/h"}
